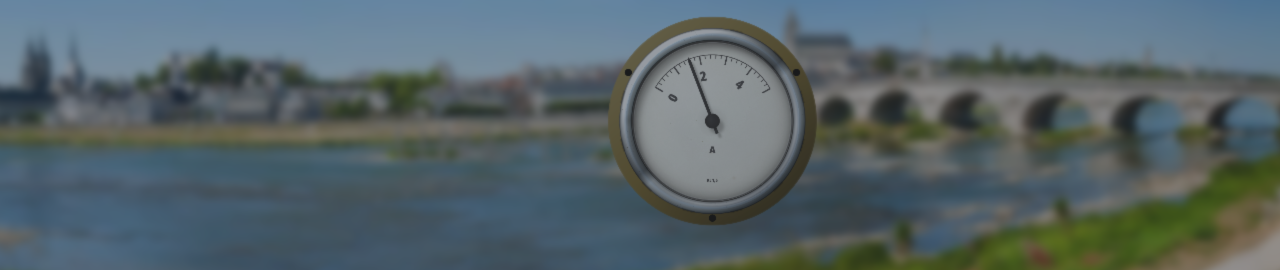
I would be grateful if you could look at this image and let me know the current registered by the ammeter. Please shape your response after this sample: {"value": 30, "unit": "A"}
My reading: {"value": 1.6, "unit": "A"}
